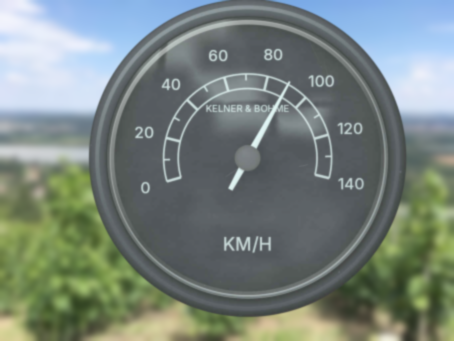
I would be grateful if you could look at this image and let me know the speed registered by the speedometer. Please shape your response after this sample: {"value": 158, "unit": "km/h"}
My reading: {"value": 90, "unit": "km/h"}
